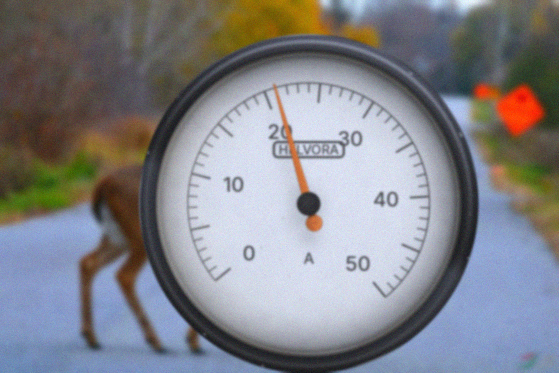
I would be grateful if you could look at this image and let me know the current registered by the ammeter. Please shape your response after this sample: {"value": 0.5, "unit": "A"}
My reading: {"value": 21, "unit": "A"}
